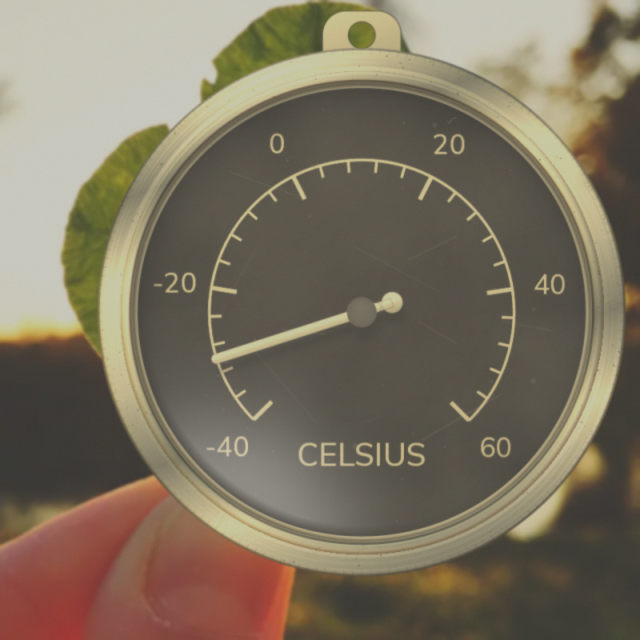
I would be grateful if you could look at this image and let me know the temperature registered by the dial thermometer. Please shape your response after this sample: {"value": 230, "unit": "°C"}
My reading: {"value": -30, "unit": "°C"}
